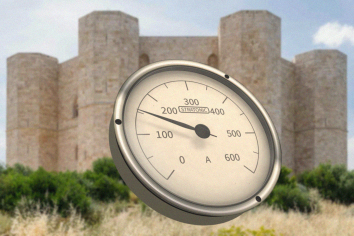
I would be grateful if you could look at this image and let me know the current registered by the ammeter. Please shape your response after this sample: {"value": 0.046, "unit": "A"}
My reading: {"value": 150, "unit": "A"}
